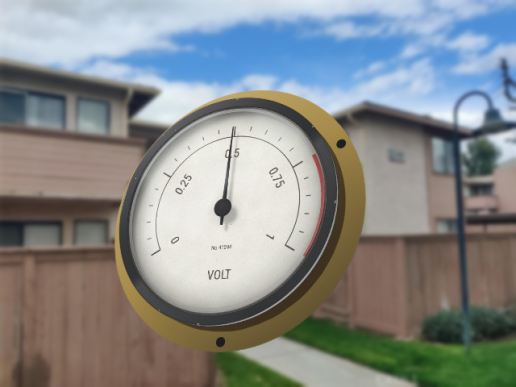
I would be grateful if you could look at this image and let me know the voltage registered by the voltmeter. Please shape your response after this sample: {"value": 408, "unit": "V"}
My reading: {"value": 0.5, "unit": "V"}
